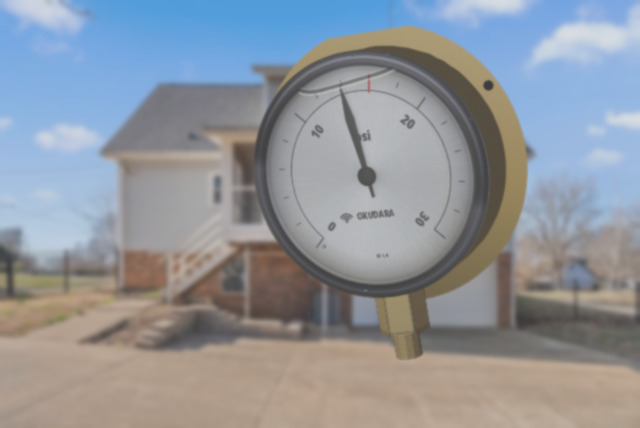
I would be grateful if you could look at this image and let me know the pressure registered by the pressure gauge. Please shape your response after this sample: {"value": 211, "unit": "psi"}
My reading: {"value": 14, "unit": "psi"}
